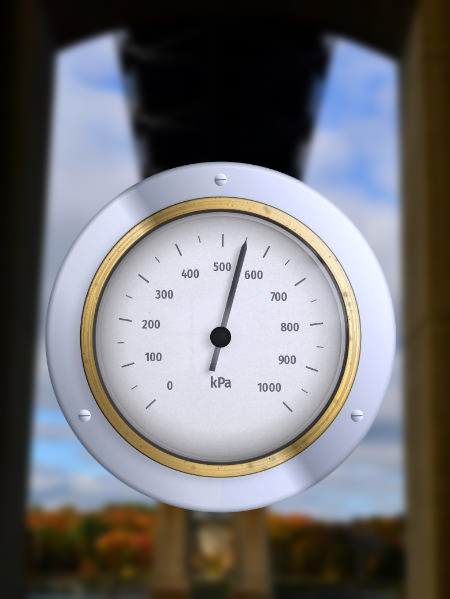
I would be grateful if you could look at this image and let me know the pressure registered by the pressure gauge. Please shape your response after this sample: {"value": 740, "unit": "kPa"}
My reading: {"value": 550, "unit": "kPa"}
